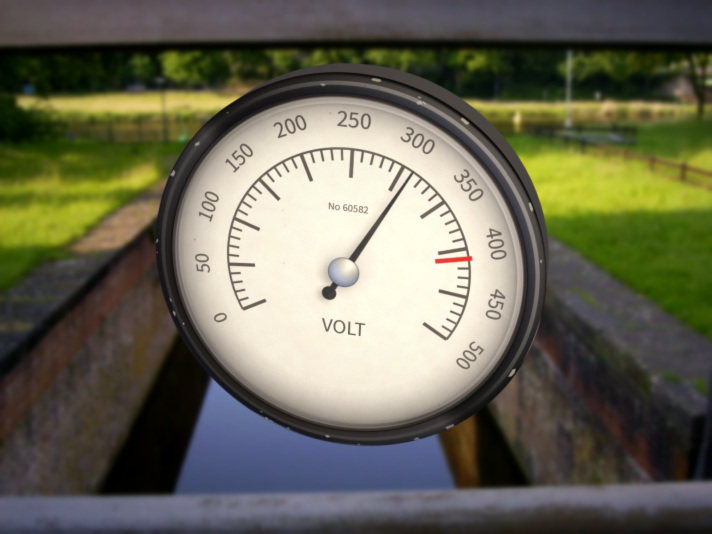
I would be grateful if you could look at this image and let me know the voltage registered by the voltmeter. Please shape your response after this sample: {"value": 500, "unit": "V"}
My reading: {"value": 310, "unit": "V"}
